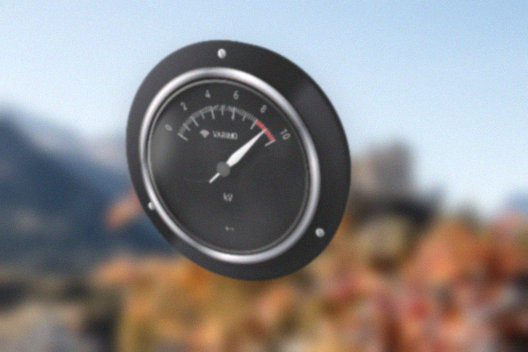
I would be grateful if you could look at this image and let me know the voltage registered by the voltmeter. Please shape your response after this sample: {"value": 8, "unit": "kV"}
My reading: {"value": 9, "unit": "kV"}
